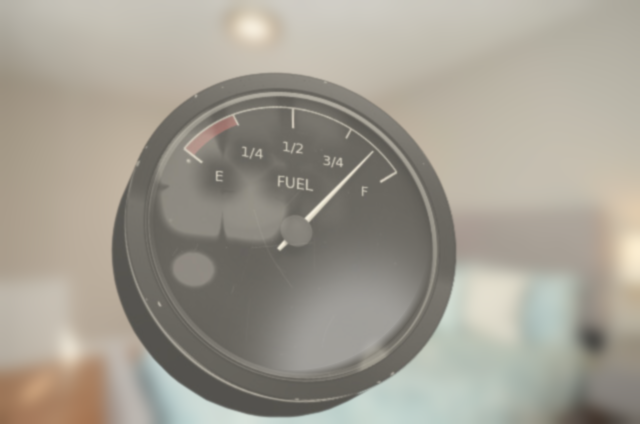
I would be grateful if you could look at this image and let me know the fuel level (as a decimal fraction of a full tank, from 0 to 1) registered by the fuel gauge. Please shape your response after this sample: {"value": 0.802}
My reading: {"value": 0.875}
